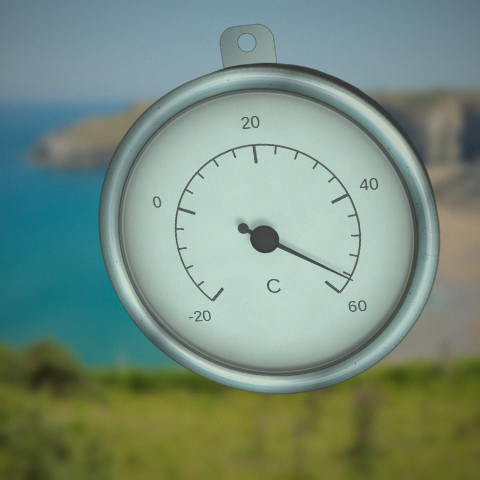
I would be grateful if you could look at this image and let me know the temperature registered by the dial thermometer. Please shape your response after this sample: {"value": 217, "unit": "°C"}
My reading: {"value": 56, "unit": "°C"}
